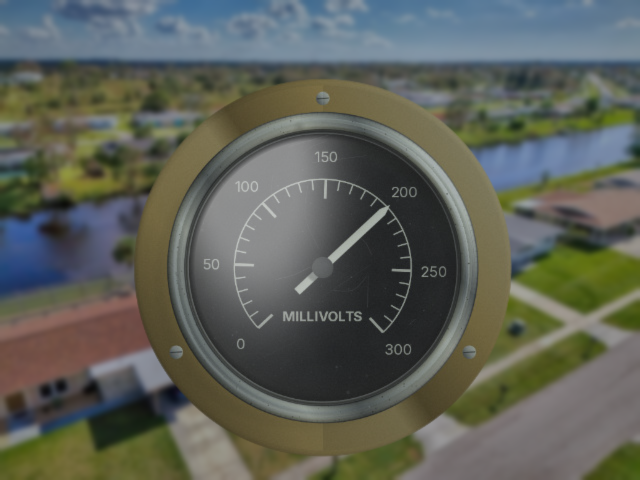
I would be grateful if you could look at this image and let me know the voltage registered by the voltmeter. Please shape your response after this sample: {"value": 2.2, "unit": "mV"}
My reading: {"value": 200, "unit": "mV"}
